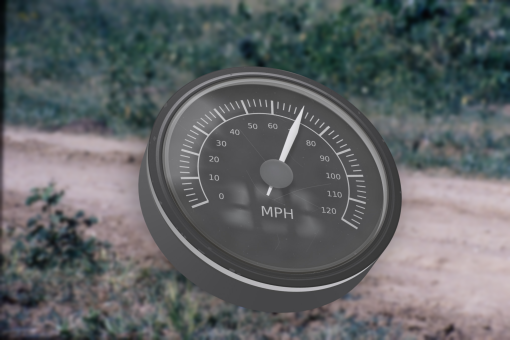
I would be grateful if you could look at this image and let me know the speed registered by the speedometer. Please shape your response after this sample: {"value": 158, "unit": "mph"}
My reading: {"value": 70, "unit": "mph"}
